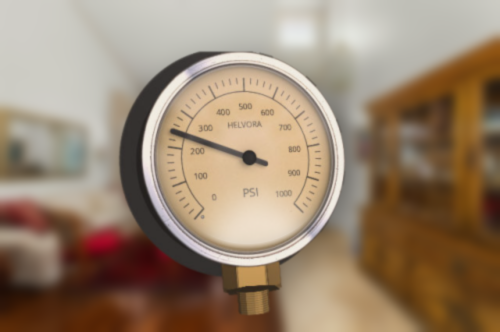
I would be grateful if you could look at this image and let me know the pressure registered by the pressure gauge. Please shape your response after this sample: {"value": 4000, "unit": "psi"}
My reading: {"value": 240, "unit": "psi"}
